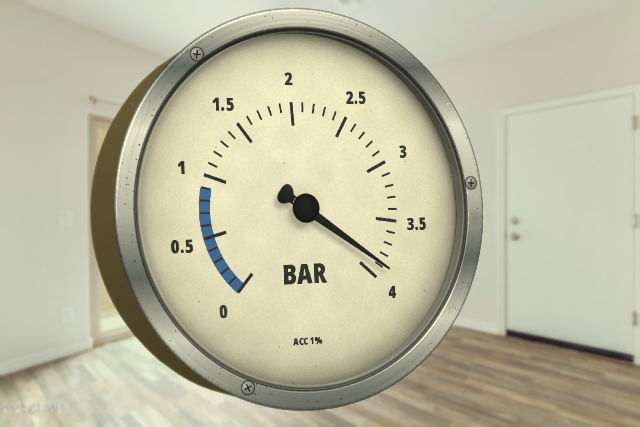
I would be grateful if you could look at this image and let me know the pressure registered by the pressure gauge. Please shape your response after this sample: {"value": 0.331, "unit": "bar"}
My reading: {"value": 3.9, "unit": "bar"}
